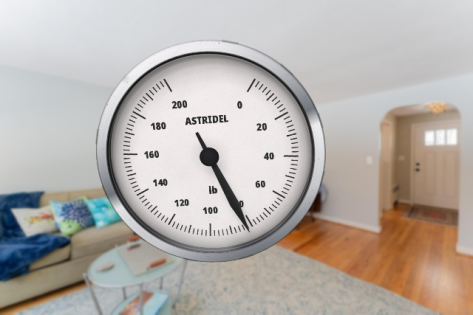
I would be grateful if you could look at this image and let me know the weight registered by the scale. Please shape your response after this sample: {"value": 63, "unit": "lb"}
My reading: {"value": 82, "unit": "lb"}
